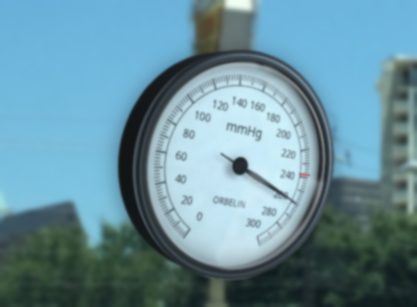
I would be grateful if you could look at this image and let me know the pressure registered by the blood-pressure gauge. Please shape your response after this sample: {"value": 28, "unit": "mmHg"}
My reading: {"value": 260, "unit": "mmHg"}
